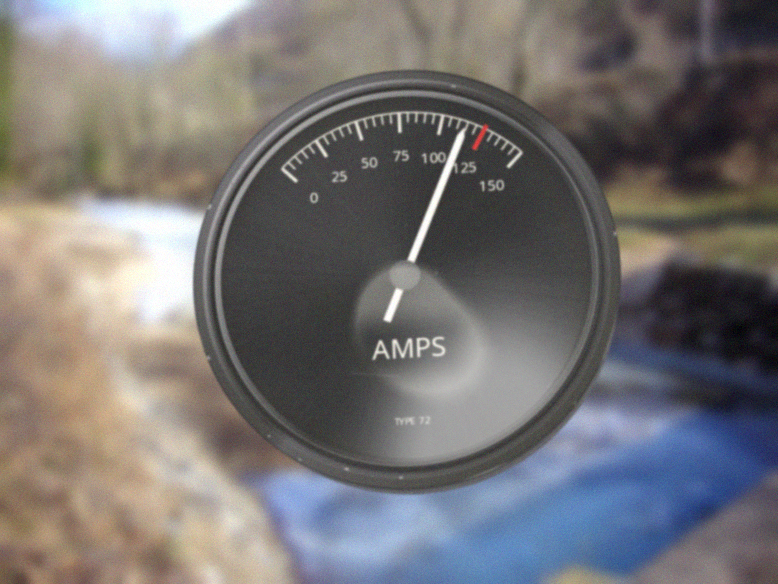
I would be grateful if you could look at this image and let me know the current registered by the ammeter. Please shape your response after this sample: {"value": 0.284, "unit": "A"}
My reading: {"value": 115, "unit": "A"}
